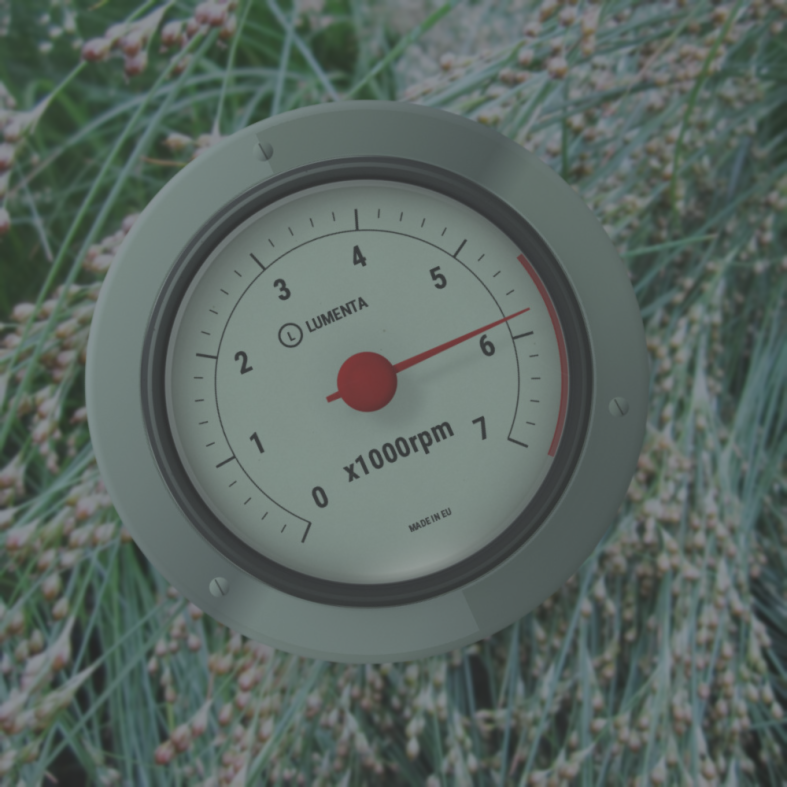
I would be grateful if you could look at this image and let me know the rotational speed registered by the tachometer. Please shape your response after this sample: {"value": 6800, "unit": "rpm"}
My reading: {"value": 5800, "unit": "rpm"}
